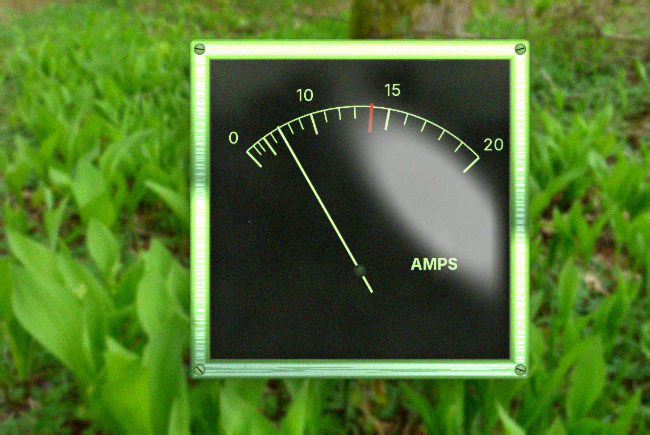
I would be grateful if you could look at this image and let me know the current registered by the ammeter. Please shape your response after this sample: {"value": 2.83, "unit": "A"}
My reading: {"value": 7, "unit": "A"}
